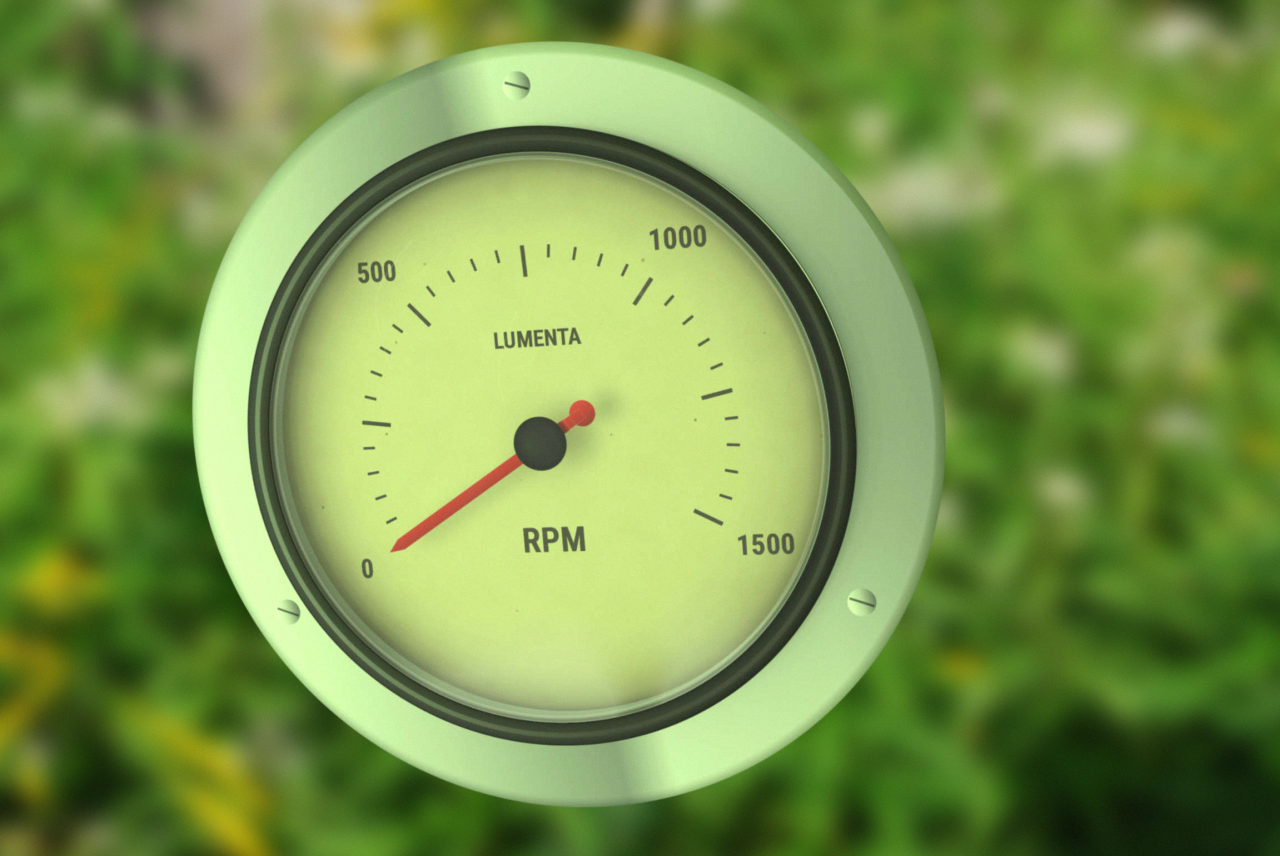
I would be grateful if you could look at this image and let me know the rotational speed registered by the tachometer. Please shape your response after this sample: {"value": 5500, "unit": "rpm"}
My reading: {"value": 0, "unit": "rpm"}
